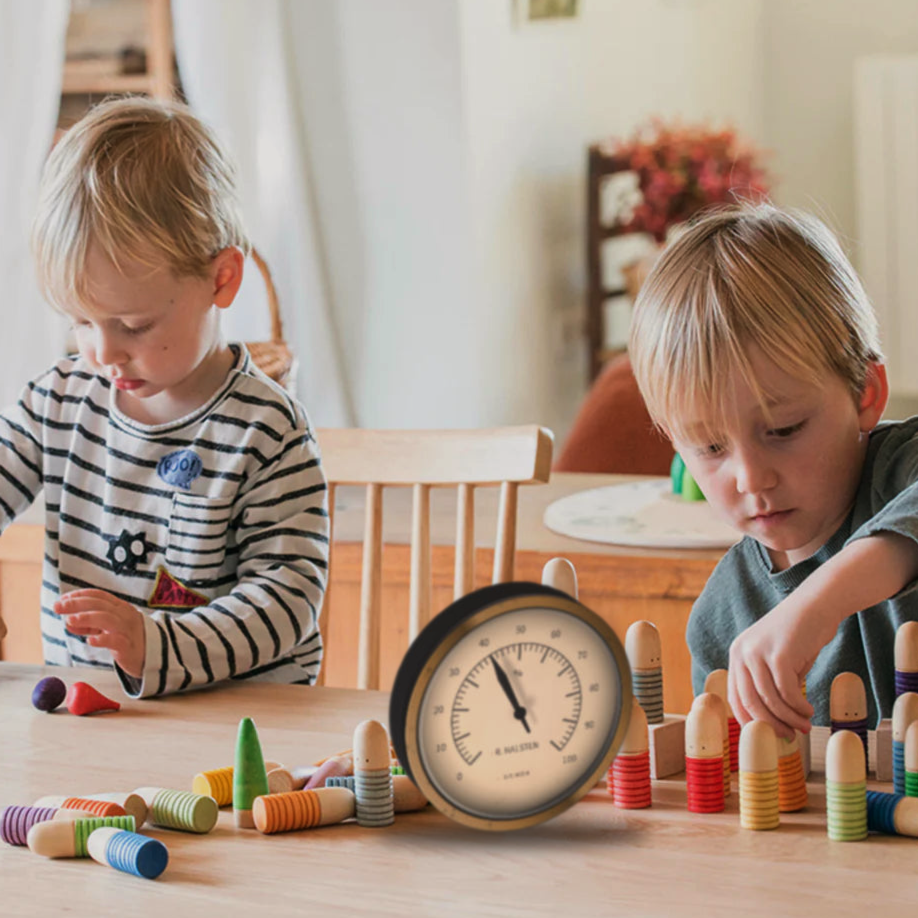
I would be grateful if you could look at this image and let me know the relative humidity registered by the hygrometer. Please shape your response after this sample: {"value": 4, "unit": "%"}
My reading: {"value": 40, "unit": "%"}
